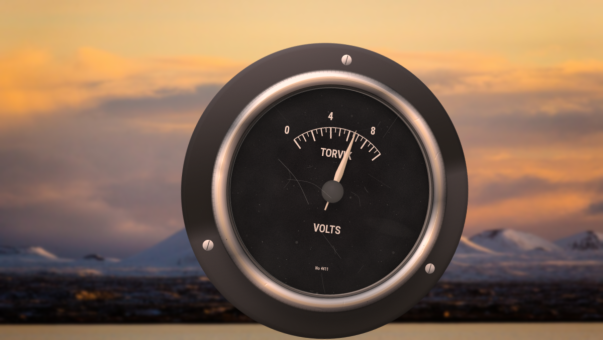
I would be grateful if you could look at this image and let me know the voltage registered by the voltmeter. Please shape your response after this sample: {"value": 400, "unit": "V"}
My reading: {"value": 6.5, "unit": "V"}
